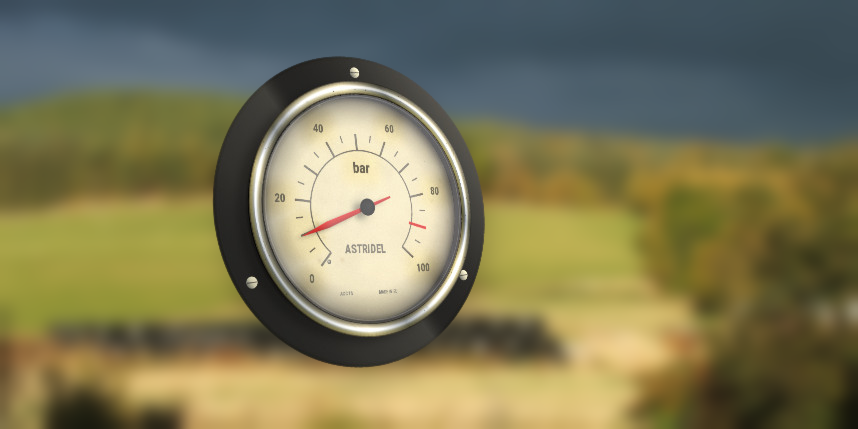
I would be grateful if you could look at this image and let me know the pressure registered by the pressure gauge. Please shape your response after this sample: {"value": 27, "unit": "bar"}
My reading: {"value": 10, "unit": "bar"}
